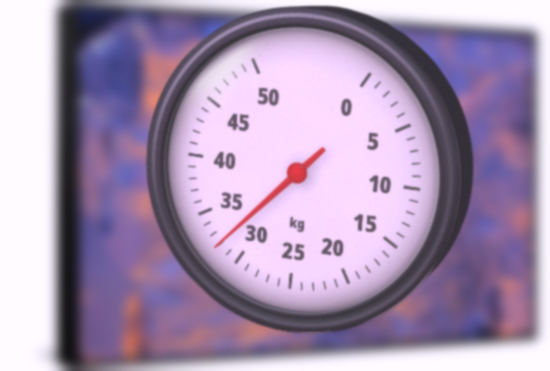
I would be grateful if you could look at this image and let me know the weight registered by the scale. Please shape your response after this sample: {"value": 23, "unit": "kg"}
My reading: {"value": 32, "unit": "kg"}
